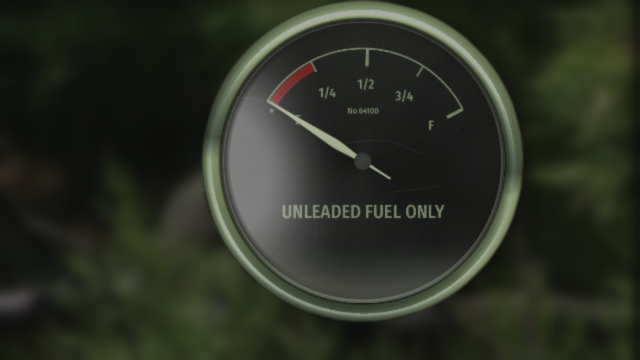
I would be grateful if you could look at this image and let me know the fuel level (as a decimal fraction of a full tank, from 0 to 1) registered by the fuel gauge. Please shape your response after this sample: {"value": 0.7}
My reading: {"value": 0}
